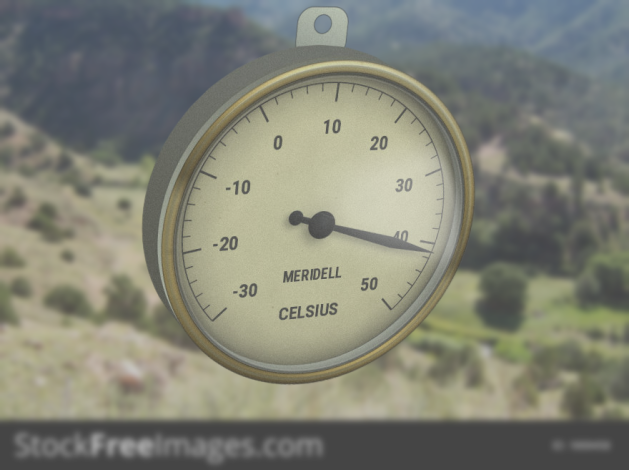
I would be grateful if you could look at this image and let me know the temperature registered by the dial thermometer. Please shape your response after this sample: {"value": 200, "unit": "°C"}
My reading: {"value": 41, "unit": "°C"}
